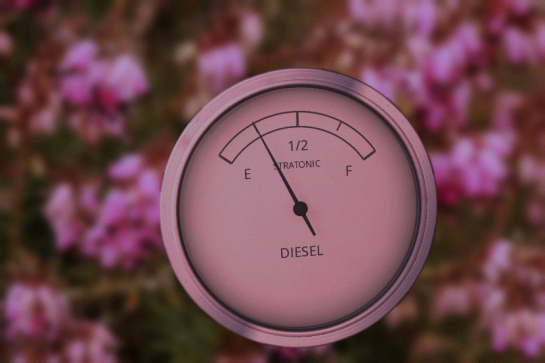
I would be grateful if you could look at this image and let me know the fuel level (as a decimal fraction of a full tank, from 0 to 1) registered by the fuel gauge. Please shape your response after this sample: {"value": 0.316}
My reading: {"value": 0.25}
